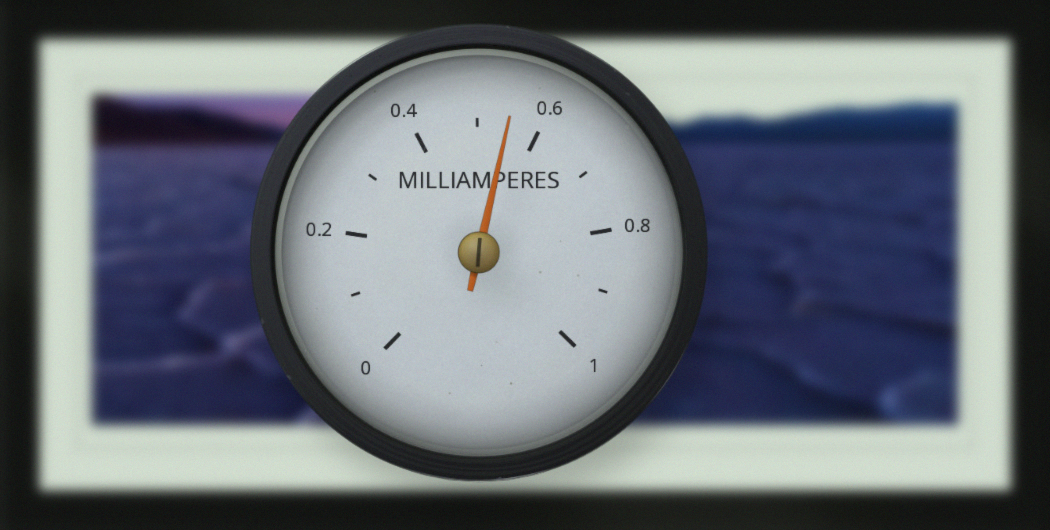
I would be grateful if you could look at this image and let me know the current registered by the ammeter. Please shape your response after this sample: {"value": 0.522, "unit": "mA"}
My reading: {"value": 0.55, "unit": "mA"}
